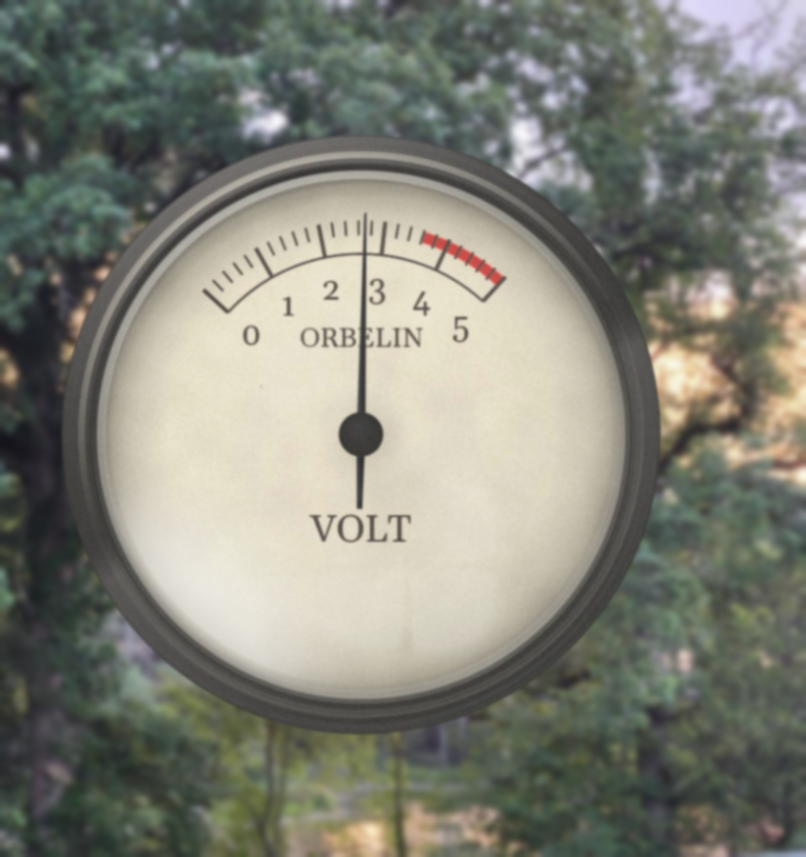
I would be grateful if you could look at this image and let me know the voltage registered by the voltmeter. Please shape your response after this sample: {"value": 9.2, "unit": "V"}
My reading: {"value": 2.7, "unit": "V"}
